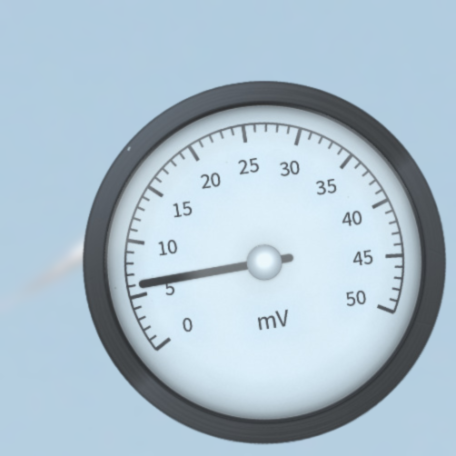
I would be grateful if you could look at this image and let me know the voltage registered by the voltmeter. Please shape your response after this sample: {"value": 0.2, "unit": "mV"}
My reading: {"value": 6, "unit": "mV"}
